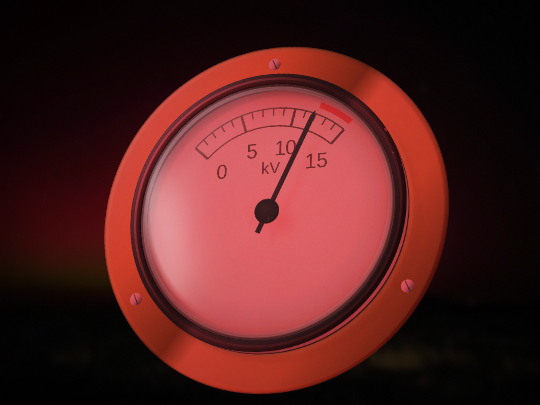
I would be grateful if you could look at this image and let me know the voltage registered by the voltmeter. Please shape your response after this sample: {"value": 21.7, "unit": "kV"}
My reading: {"value": 12, "unit": "kV"}
